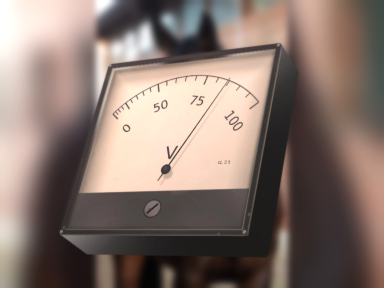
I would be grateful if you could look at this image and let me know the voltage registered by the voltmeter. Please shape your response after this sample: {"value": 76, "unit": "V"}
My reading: {"value": 85, "unit": "V"}
